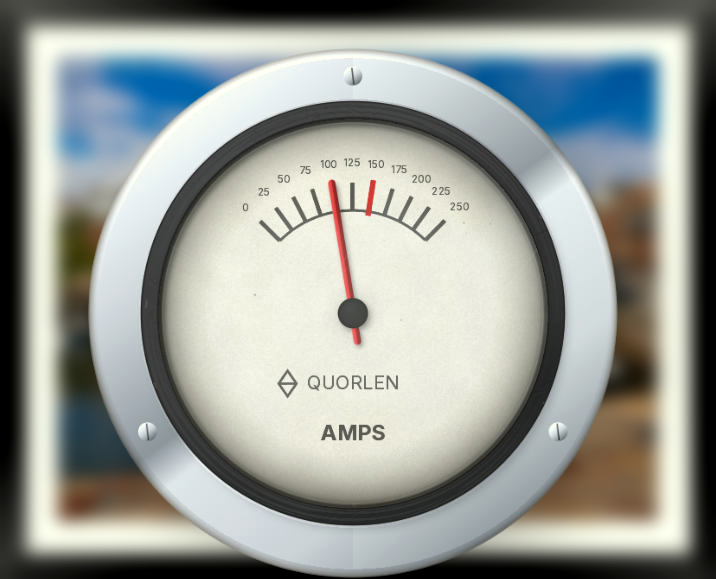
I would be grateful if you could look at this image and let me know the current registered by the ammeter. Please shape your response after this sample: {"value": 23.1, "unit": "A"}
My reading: {"value": 100, "unit": "A"}
